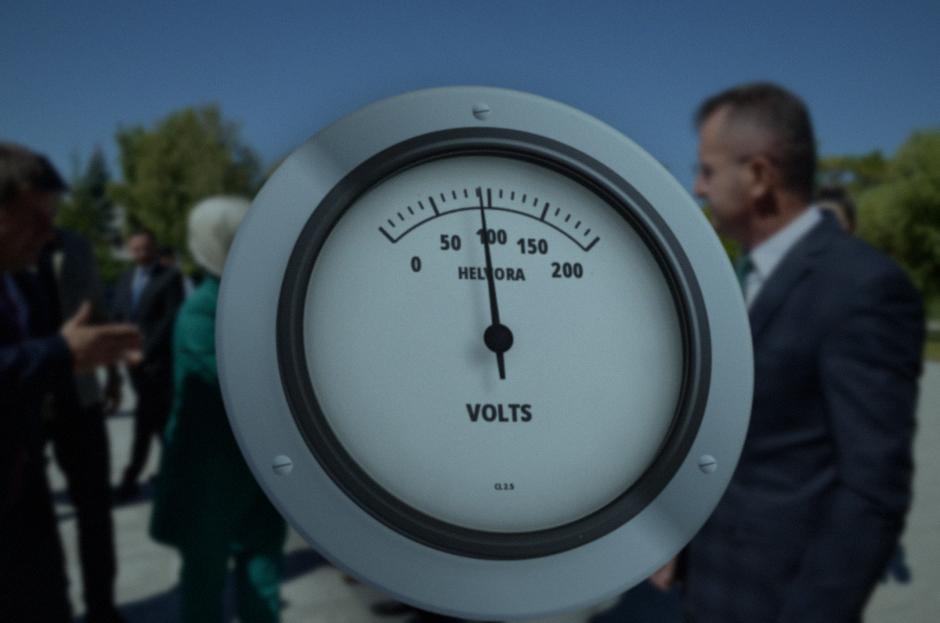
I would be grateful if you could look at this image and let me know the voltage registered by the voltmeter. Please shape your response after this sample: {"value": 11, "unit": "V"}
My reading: {"value": 90, "unit": "V"}
